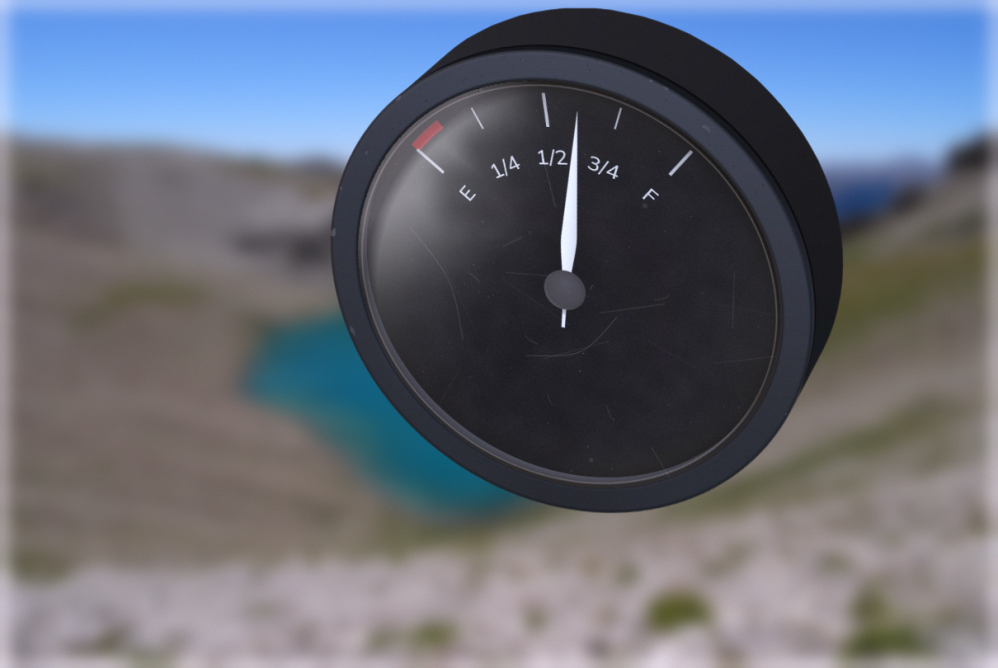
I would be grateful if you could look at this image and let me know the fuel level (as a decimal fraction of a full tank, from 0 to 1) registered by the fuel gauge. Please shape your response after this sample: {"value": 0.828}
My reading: {"value": 0.625}
